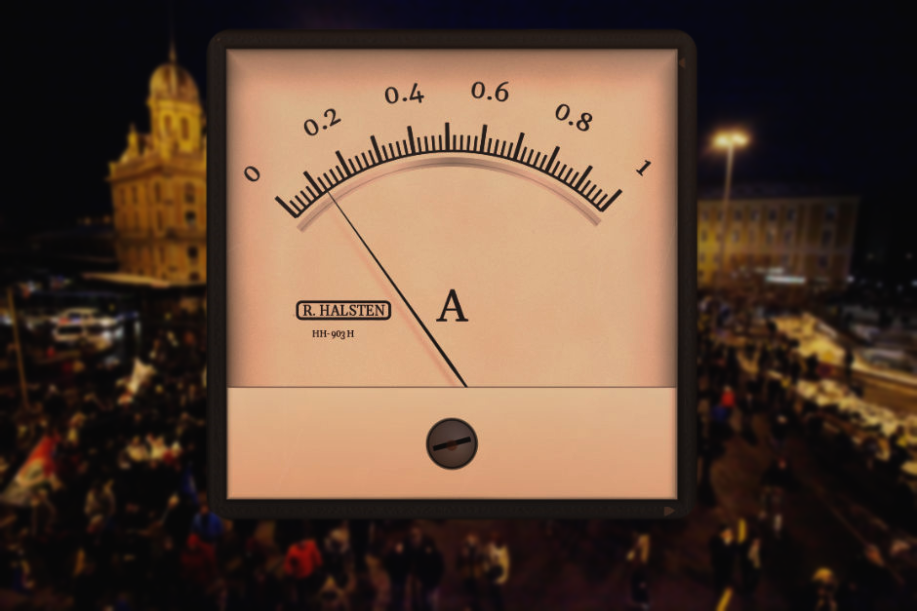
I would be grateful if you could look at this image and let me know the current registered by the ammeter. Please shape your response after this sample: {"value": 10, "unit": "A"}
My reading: {"value": 0.12, "unit": "A"}
